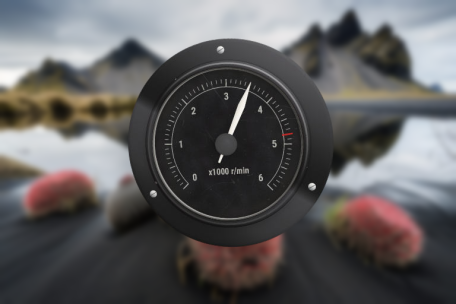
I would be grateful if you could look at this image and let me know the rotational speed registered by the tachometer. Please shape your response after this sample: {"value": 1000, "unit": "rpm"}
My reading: {"value": 3500, "unit": "rpm"}
